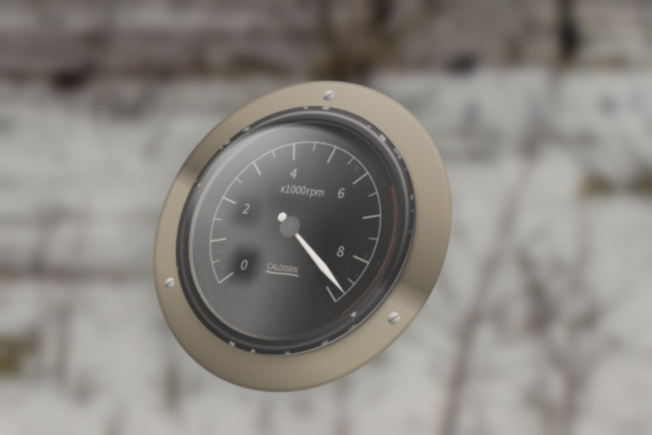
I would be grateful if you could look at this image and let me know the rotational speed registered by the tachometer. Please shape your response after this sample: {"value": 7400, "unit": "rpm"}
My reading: {"value": 8750, "unit": "rpm"}
